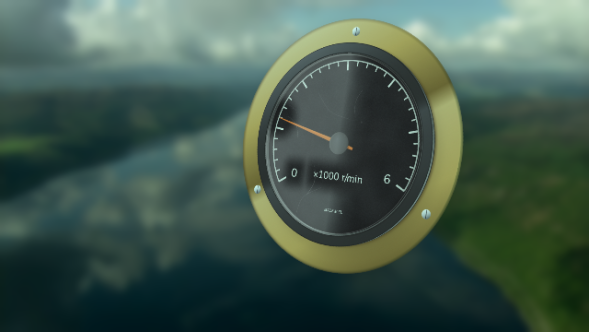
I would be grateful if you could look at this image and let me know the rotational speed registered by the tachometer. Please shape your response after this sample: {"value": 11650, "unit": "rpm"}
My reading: {"value": 1200, "unit": "rpm"}
